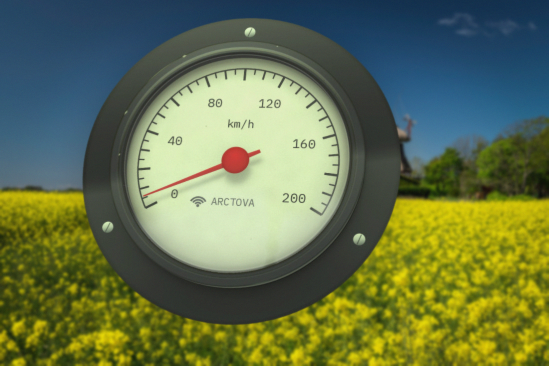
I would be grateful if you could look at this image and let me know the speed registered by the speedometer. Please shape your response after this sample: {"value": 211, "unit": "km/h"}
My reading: {"value": 5, "unit": "km/h"}
